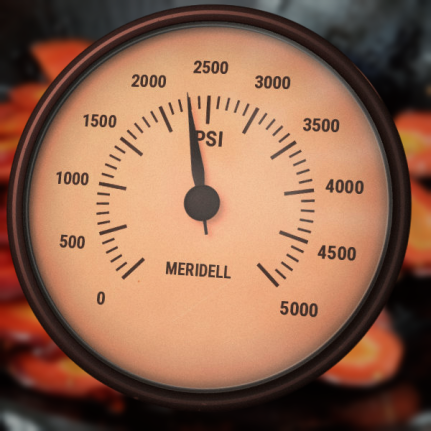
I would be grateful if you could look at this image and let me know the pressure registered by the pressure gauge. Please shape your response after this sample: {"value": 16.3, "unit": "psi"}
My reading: {"value": 2300, "unit": "psi"}
